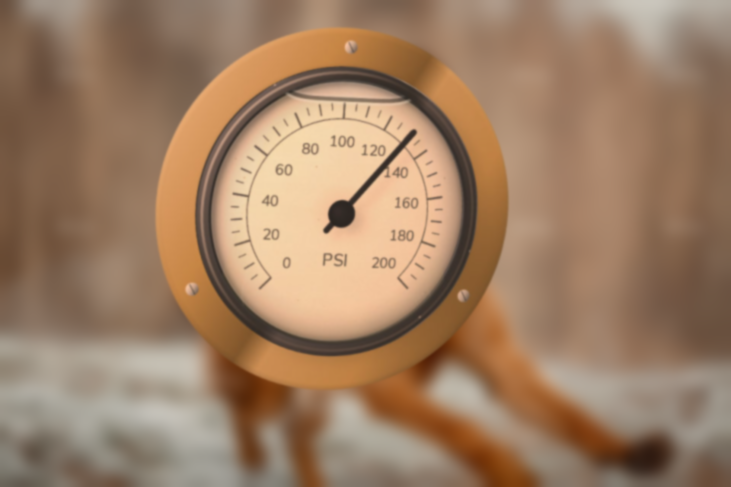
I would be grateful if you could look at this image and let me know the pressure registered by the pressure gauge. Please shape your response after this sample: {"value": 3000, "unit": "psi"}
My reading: {"value": 130, "unit": "psi"}
